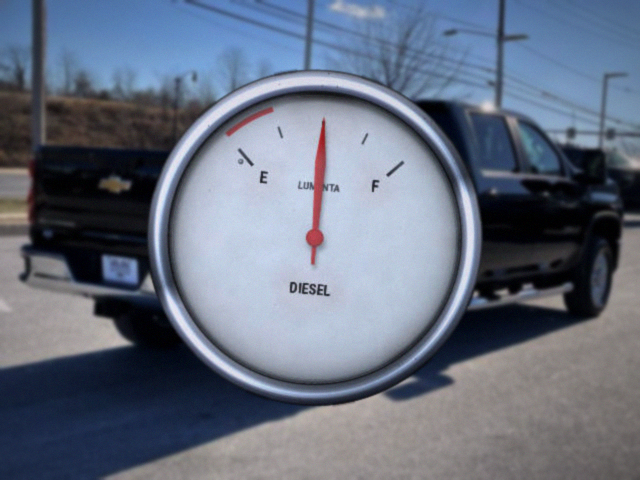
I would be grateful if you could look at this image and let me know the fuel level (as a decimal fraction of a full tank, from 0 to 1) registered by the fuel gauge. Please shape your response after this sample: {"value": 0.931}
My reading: {"value": 0.5}
